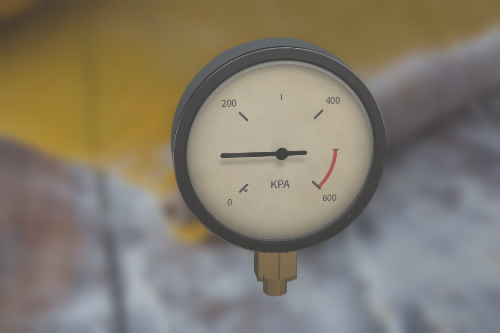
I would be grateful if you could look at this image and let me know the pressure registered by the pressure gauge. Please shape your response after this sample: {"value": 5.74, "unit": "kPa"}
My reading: {"value": 100, "unit": "kPa"}
